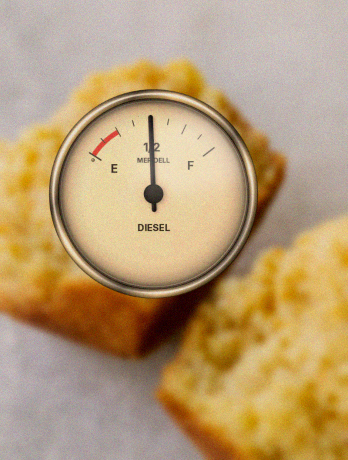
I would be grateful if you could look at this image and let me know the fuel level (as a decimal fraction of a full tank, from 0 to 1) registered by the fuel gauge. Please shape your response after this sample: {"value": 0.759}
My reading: {"value": 0.5}
